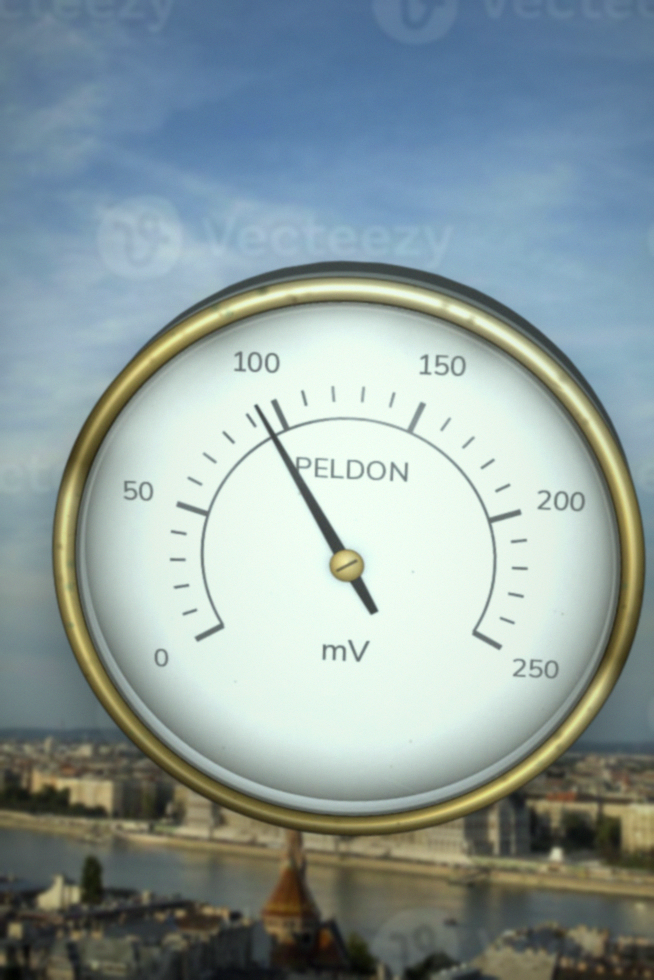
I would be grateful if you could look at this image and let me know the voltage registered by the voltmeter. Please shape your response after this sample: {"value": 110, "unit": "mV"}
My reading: {"value": 95, "unit": "mV"}
